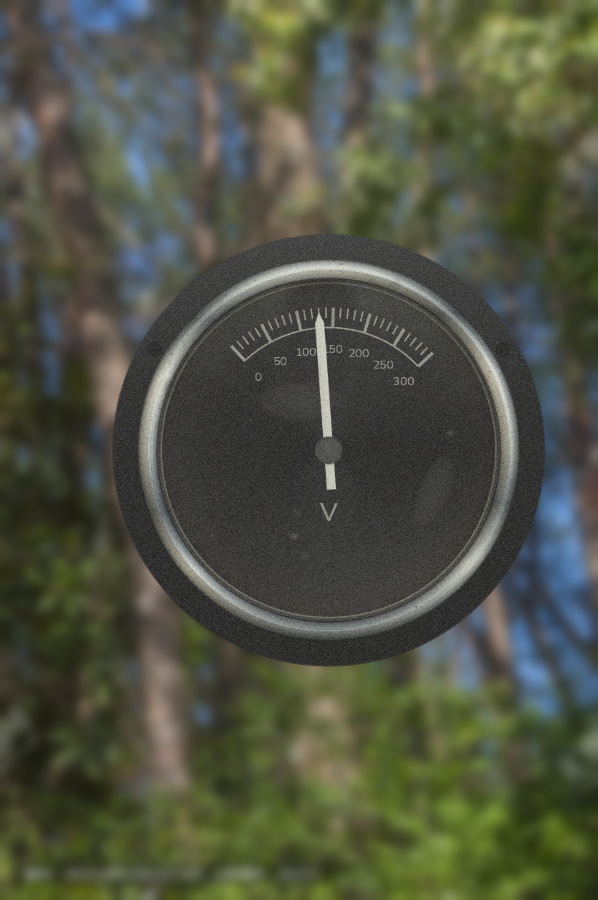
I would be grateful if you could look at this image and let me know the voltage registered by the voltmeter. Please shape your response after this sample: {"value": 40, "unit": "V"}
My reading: {"value": 130, "unit": "V"}
